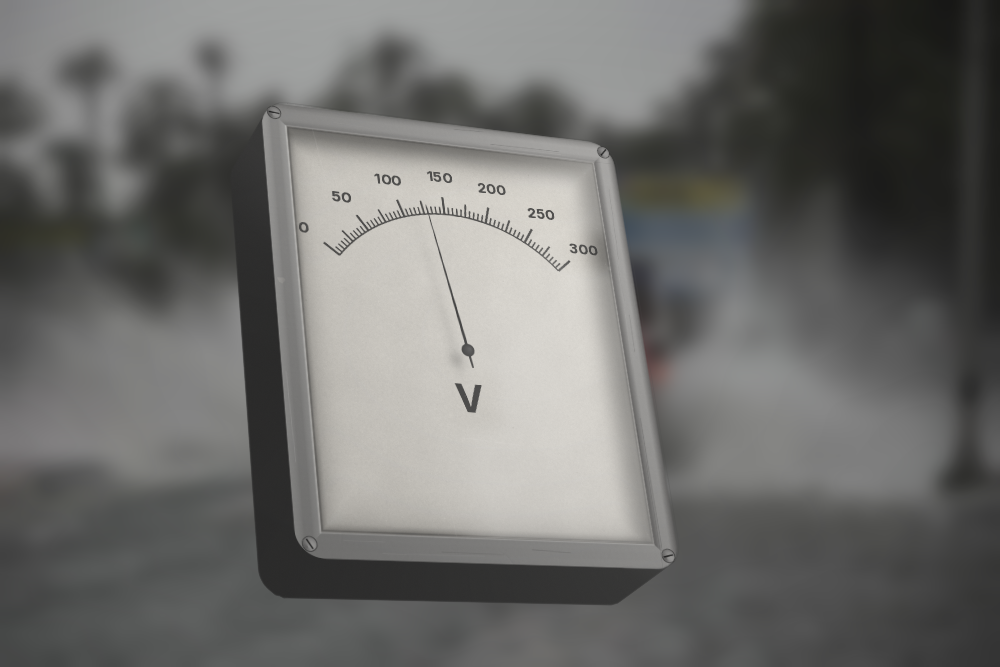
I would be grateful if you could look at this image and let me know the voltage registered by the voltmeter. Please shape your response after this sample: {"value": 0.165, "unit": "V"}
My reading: {"value": 125, "unit": "V"}
